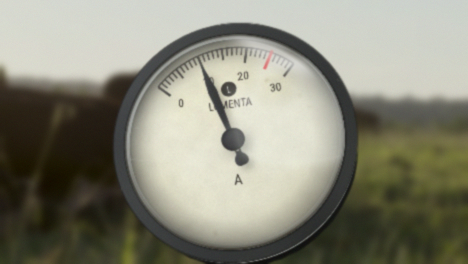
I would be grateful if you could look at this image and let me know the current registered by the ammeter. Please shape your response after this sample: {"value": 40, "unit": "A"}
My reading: {"value": 10, "unit": "A"}
